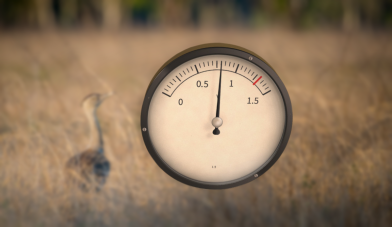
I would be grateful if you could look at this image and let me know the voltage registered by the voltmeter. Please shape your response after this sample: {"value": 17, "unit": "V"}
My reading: {"value": 0.8, "unit": "V"}
